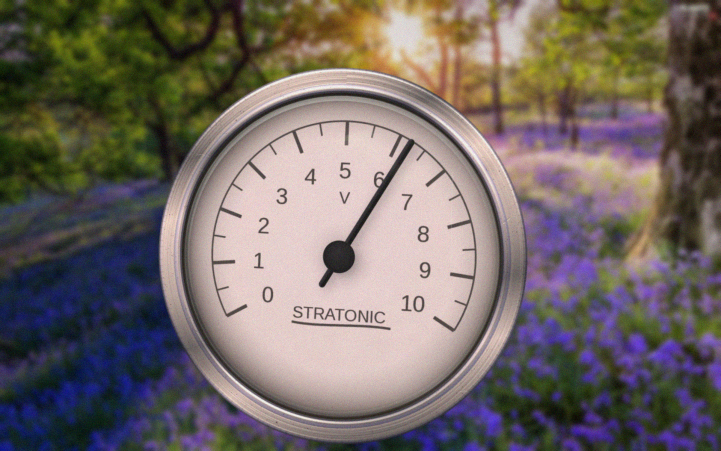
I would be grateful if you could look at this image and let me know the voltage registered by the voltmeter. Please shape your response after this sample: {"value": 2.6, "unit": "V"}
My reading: {"value": 6.25, "unit": "V"}
